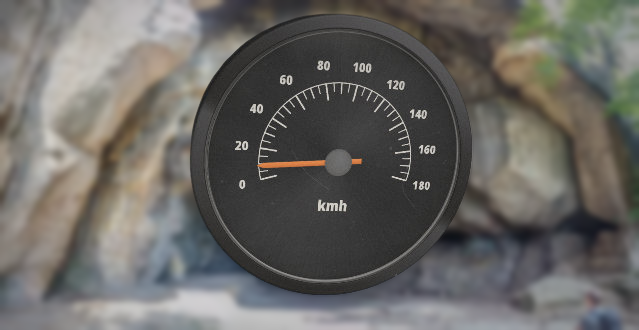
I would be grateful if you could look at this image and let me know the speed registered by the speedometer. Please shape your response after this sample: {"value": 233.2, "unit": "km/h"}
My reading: {"value": 10, "unit": "km/h"}
